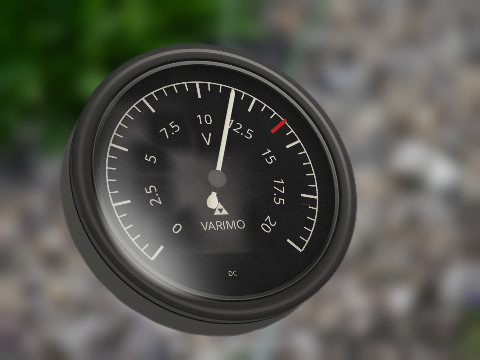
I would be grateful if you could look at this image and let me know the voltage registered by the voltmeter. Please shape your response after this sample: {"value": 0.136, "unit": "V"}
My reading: {"value": 11.5, "unit": "V"}
